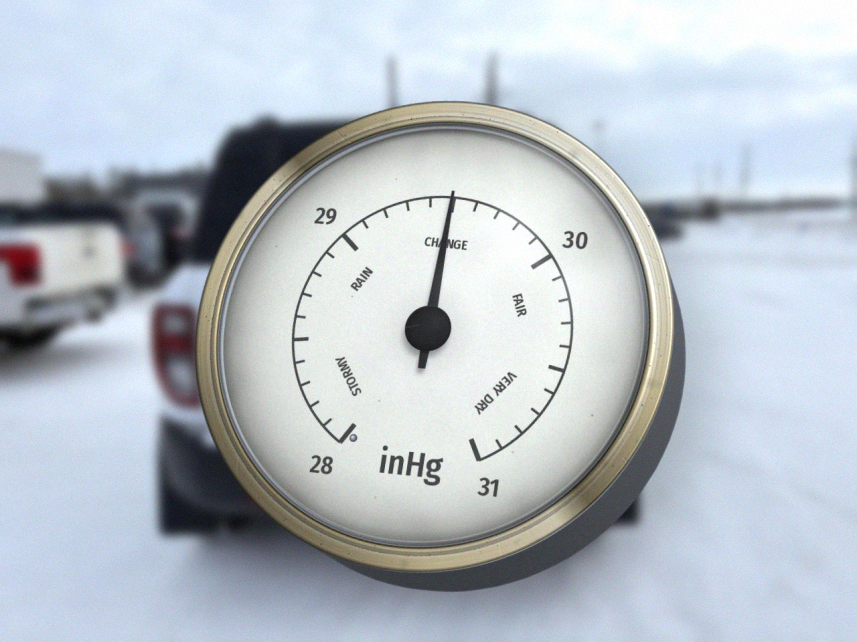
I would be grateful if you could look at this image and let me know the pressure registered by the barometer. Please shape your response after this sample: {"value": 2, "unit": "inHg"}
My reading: {"value": 29.5, "unit": "inHg"}
